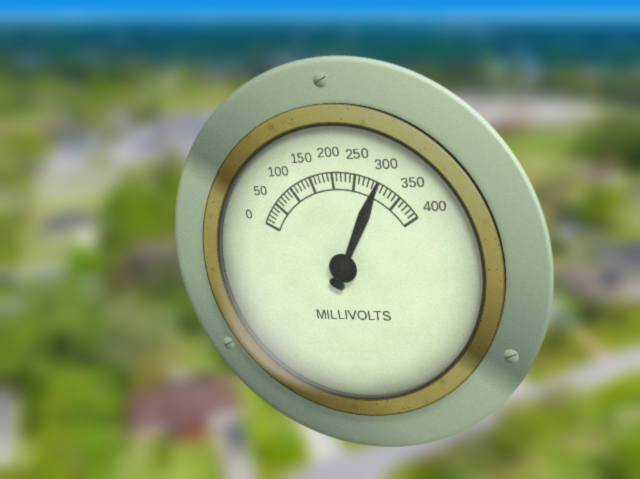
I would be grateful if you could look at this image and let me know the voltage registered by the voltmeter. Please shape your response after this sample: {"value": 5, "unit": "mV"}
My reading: {"value": 300, "unit": "mV"}
